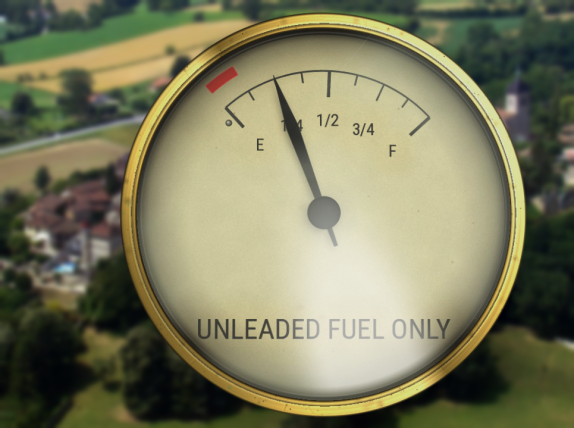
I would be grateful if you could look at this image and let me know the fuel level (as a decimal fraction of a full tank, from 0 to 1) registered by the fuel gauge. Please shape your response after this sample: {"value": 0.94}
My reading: {"value": 0.25}
